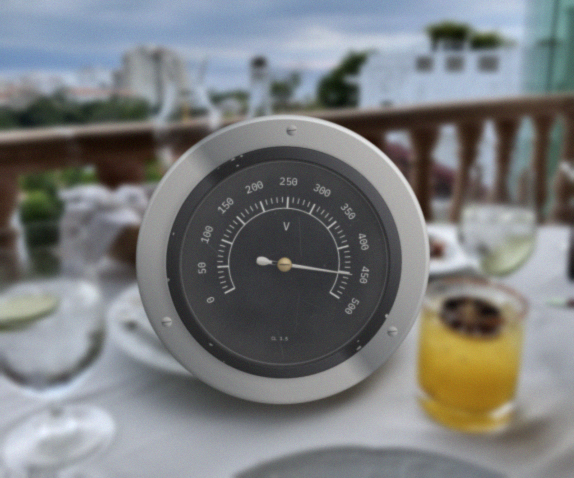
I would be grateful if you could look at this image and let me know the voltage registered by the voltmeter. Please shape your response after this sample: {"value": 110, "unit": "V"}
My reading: {"value": 450, "unit": "V"}
